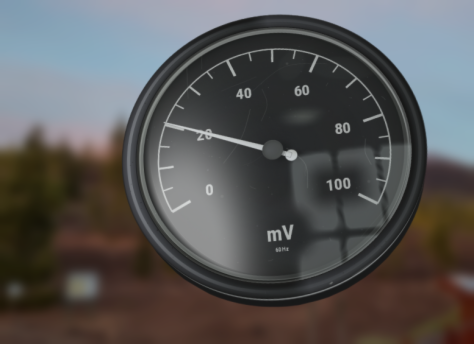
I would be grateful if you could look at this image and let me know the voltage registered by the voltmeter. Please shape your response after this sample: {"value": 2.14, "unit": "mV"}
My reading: {"value": 20, "unit": "mV"}
